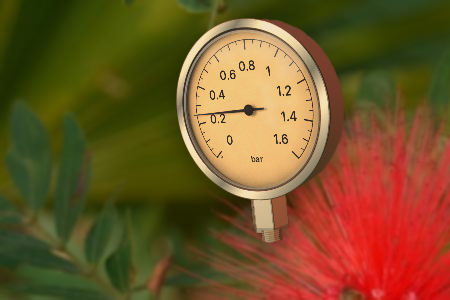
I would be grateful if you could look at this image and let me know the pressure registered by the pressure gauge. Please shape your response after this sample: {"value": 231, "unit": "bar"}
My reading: {"value": 0.25, "unit": "bar"}
